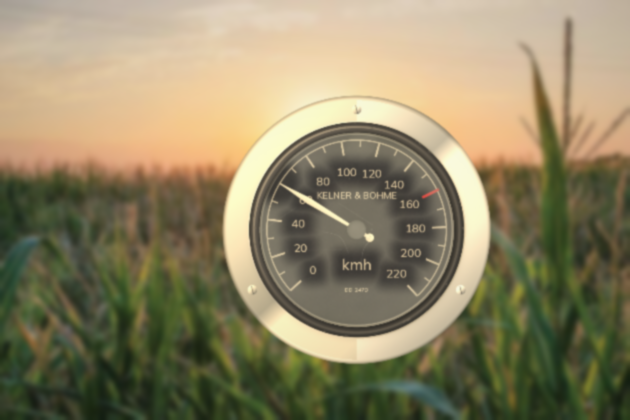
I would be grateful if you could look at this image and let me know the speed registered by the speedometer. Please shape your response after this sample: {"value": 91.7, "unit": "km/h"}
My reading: {"value": 60, "unit": "km/h"}
